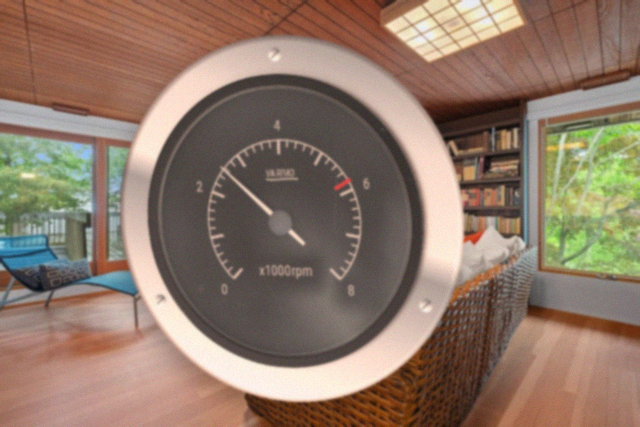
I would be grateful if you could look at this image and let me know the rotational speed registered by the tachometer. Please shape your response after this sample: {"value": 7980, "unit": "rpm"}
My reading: {"value": 2600, "unit": "rpm"}
